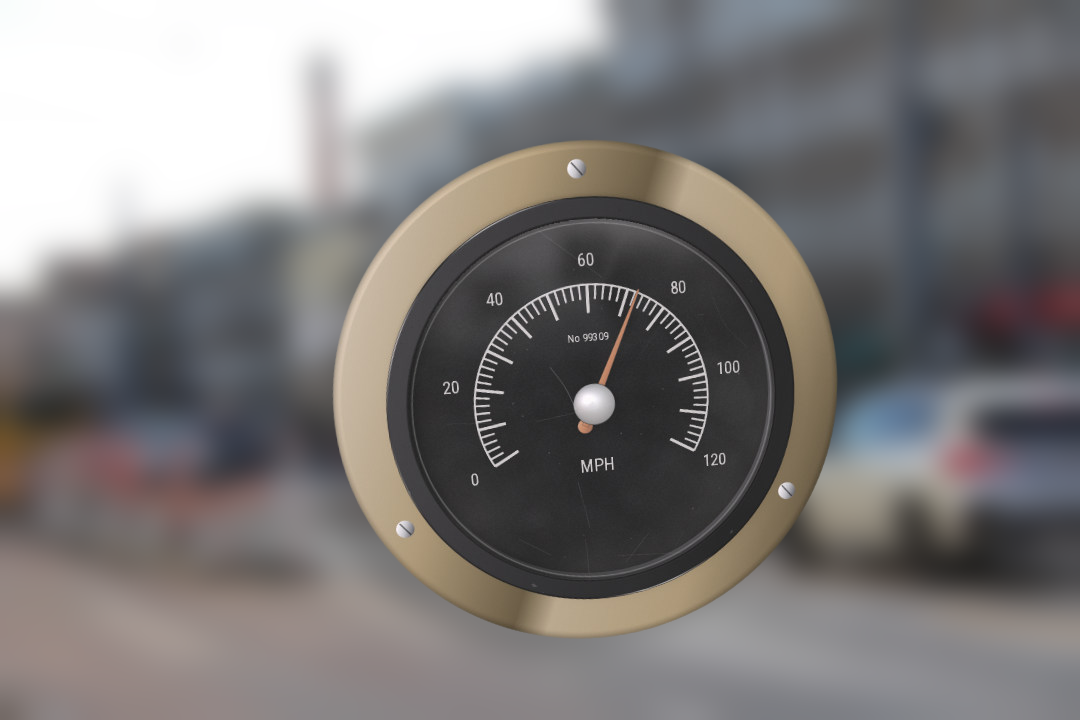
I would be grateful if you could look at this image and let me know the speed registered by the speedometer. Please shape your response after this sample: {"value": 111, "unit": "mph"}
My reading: {"value": 72, "unit": "mph"}
